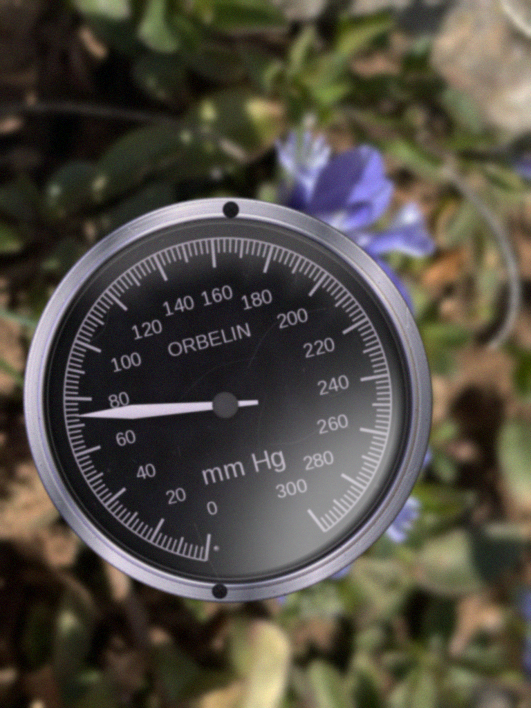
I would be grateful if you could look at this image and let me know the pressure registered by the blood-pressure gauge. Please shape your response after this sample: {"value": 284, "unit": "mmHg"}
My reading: {"value": 74, "unit": "mmHg"}
